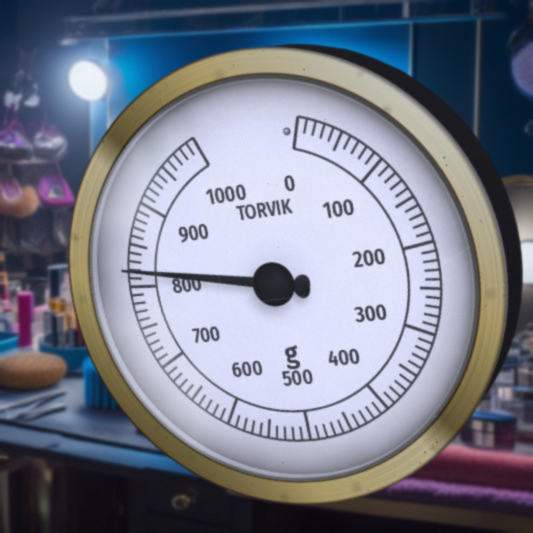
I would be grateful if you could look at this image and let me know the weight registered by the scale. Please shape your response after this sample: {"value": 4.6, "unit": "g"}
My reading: {"value": 820, "unit": "g"}
